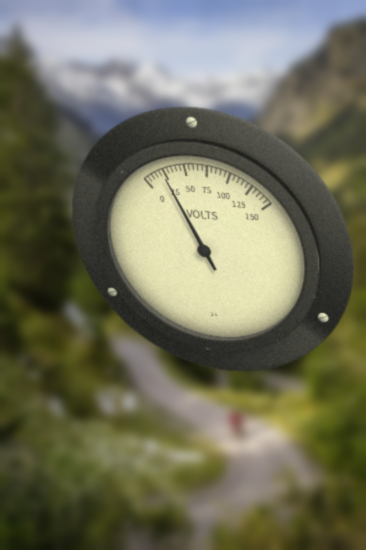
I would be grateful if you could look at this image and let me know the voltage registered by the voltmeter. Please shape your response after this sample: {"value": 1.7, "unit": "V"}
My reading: {"value": 25, "unit": "V"}
